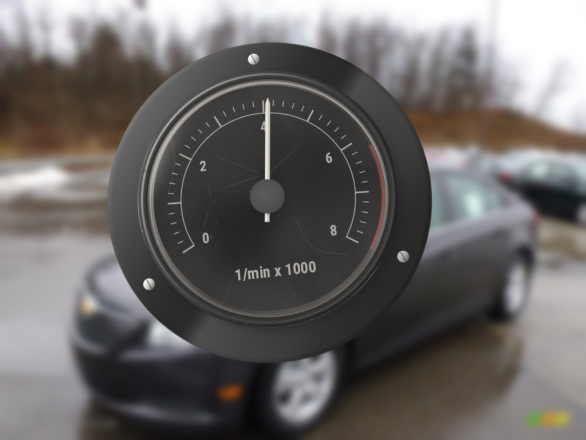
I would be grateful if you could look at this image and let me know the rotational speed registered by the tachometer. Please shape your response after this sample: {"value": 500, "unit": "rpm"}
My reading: {"value": 4100, "unit": "rpm"}
